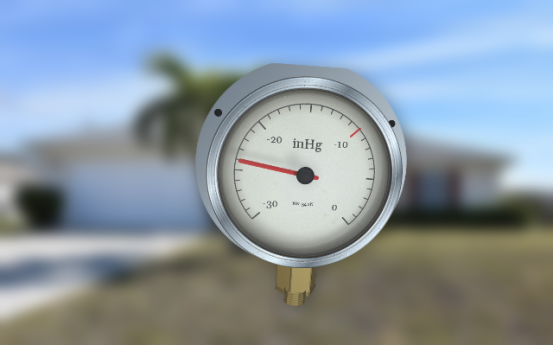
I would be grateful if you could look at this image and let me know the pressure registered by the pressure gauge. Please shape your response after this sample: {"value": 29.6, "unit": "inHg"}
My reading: {"value": -24, "unit": "inHg"}
